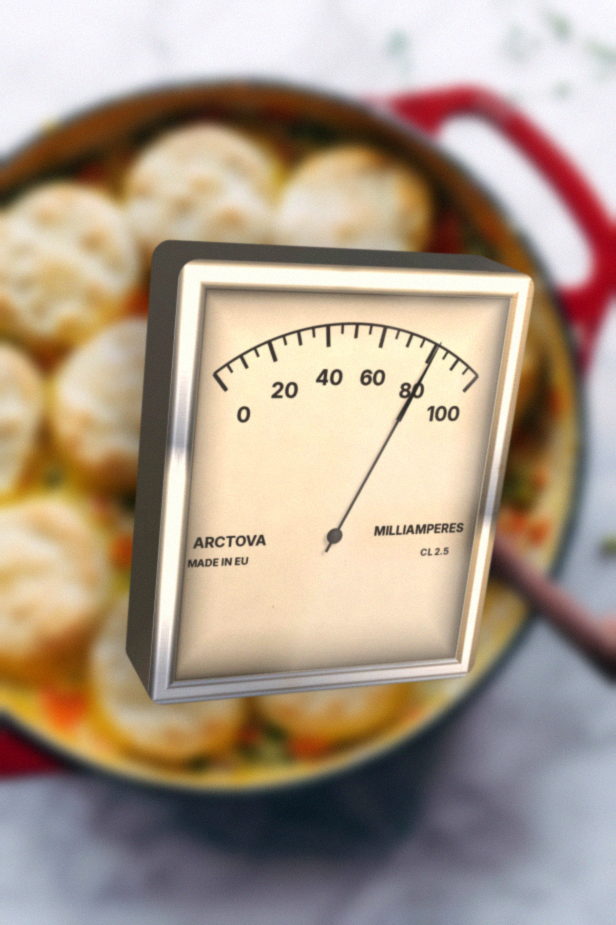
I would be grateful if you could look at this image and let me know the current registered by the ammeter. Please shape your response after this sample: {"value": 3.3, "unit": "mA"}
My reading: {"value": 80, "unit": "mA"}
